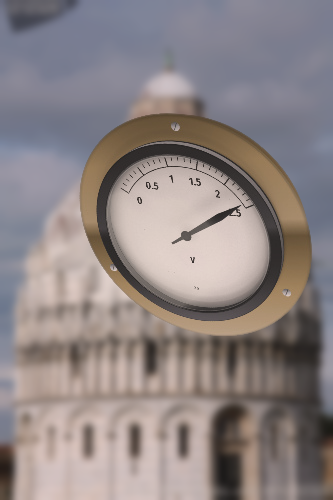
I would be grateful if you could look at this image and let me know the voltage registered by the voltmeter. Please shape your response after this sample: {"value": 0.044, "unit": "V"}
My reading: {"value": 2.4, "unit": "V"}
